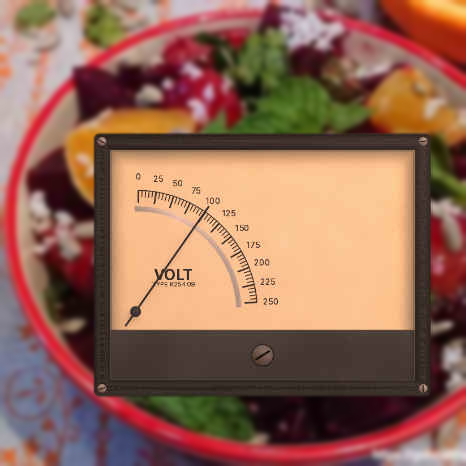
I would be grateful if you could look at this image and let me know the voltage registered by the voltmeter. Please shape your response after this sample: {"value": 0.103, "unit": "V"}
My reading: {"value": 100, "unit": "V"}
